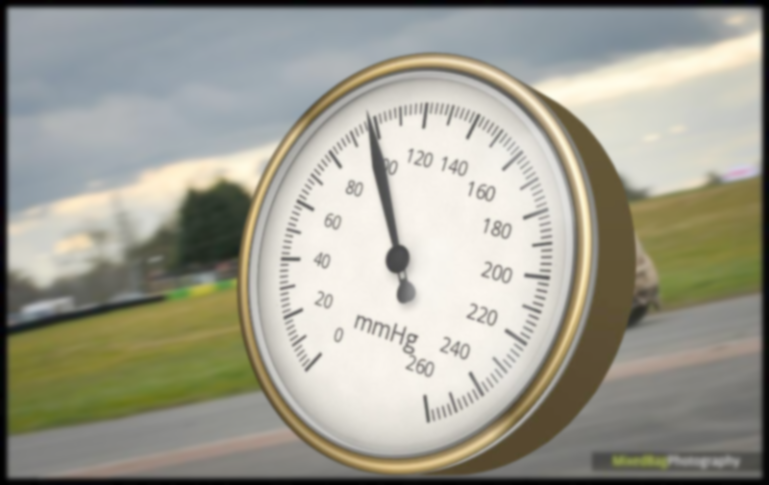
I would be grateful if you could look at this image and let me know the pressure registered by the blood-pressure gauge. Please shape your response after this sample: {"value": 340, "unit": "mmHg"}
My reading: {"value": 100, "unit": "mmHg"}
